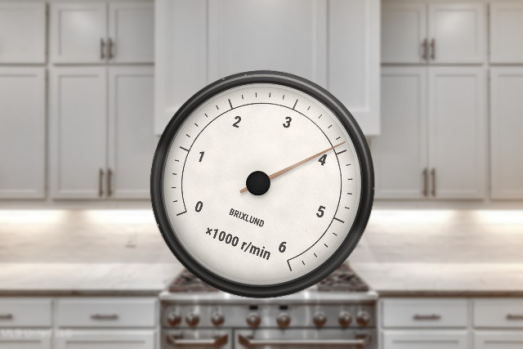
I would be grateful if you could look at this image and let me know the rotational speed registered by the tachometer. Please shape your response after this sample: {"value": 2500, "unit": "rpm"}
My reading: {"value": 3900, "unit": "rpm"}
